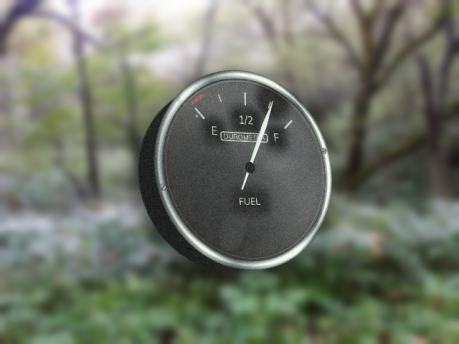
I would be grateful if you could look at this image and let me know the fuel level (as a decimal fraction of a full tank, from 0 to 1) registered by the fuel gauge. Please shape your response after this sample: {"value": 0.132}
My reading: {"value": 0.75}
